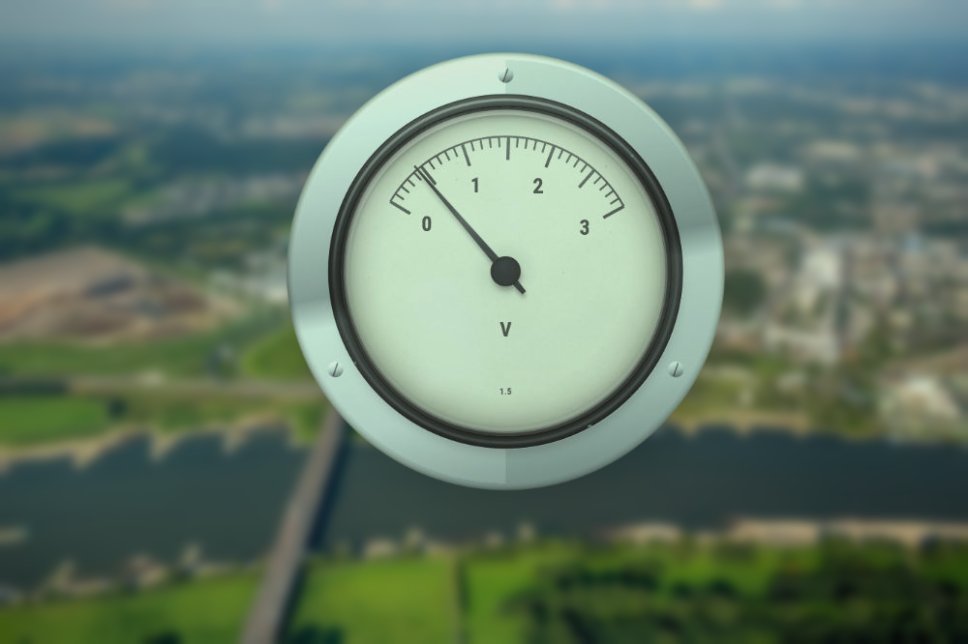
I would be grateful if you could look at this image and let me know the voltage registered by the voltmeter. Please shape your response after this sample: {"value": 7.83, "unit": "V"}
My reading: {"value": 0.45, "unit": "V"}
